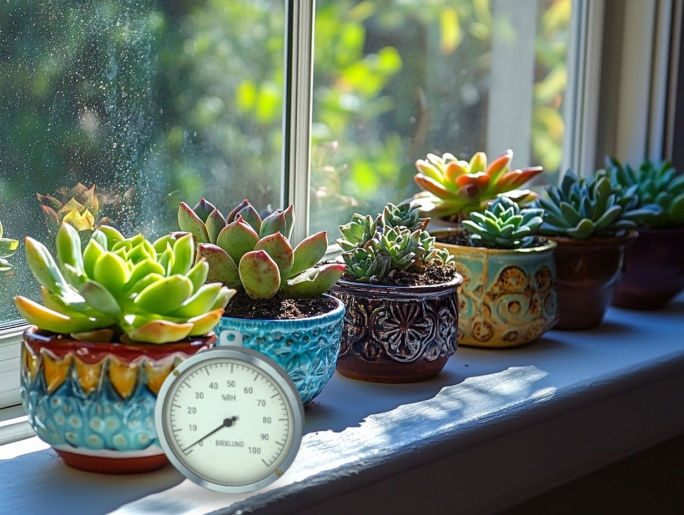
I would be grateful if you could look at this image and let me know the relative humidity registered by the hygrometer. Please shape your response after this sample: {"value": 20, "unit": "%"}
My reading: {"value": 2, "unit": "%"}
